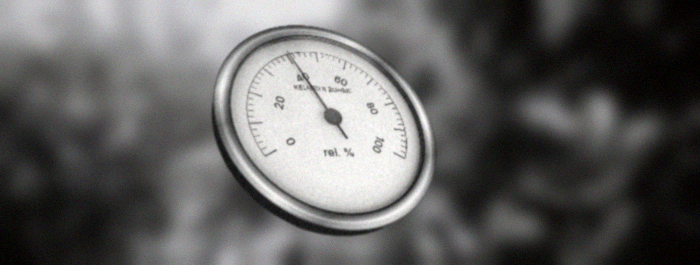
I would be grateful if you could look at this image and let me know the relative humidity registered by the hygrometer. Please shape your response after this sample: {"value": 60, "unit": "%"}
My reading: {"value": 40, "unit": "%"}
